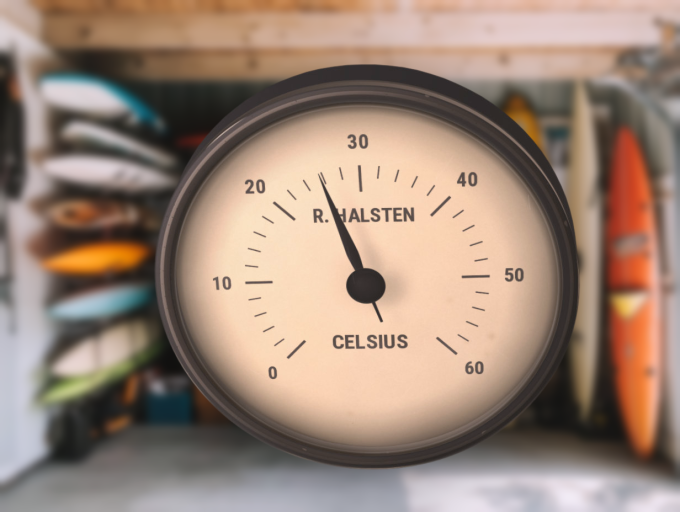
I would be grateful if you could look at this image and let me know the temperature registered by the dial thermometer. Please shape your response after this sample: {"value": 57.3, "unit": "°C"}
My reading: {"value": 26, "unit": "°C"}
